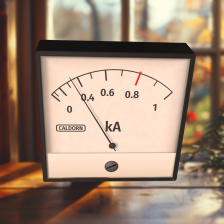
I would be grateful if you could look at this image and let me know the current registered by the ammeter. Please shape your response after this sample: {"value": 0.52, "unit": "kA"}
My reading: {"value": 0.35, "unit": "kA"}
